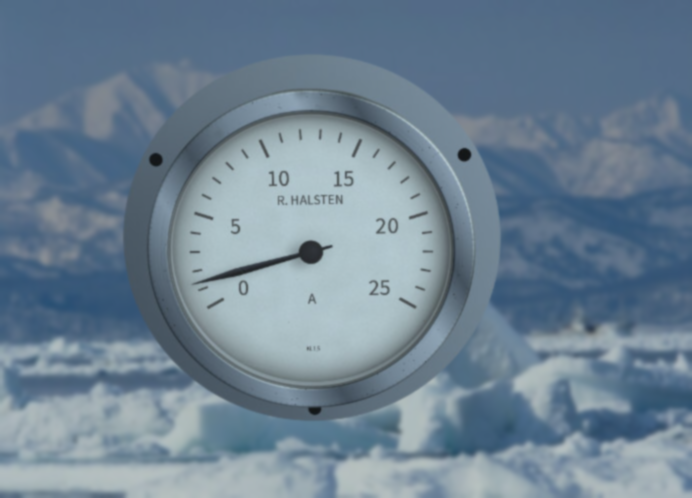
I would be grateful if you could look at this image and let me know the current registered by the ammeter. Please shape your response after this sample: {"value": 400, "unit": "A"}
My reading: {"value": 1.5, "unit": "A"}
